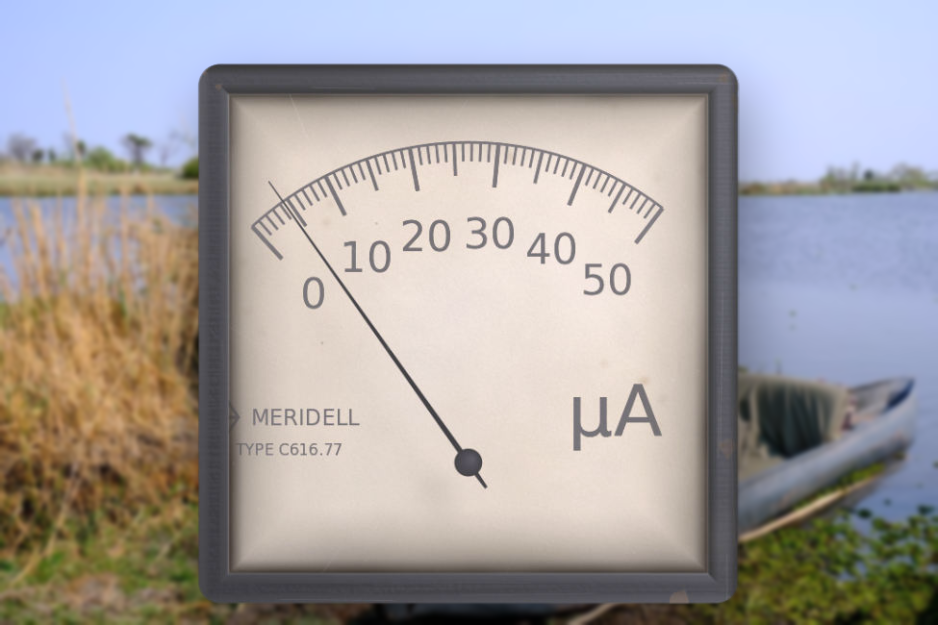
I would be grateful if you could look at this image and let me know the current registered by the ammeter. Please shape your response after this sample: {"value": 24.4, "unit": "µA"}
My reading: {"value": 4.5, "unit": "µA"}
